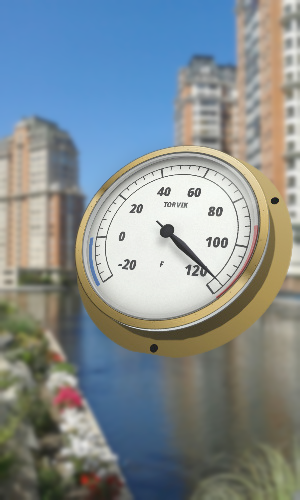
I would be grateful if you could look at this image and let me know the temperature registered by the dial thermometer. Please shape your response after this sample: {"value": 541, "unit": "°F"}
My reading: {"value": 116, "unit": "°F"}
